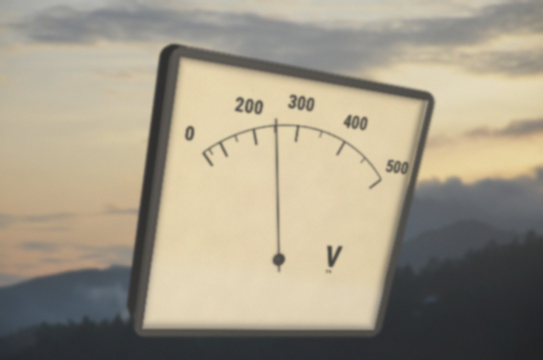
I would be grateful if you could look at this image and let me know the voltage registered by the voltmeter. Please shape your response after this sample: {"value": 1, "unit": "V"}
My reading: {"value": 250, "unit": "V"}
